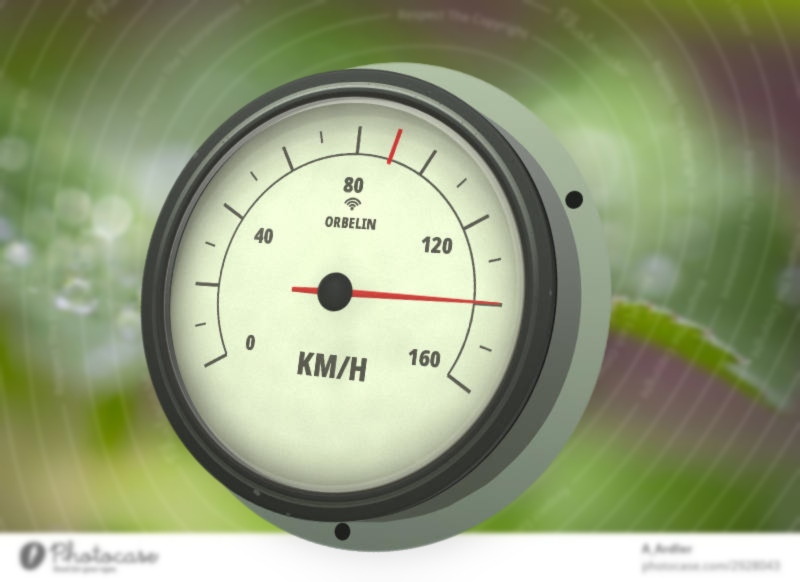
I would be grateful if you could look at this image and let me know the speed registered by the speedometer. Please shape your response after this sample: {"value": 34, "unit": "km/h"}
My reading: {"value": 140, "unit": "km/h"}
